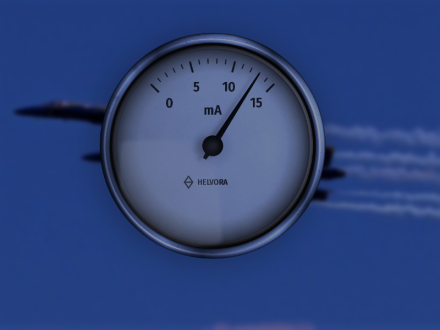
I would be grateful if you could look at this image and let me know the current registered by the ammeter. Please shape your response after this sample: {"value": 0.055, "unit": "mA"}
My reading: {"value": 13, "unit": "mA"}
